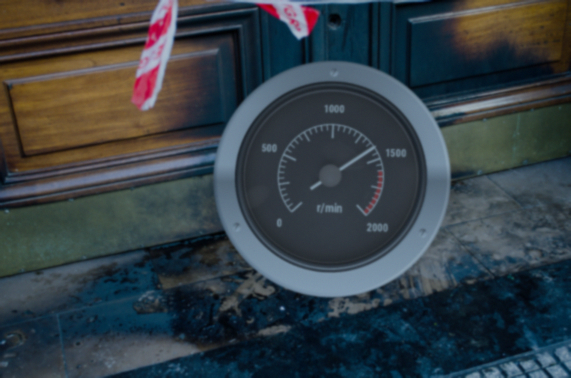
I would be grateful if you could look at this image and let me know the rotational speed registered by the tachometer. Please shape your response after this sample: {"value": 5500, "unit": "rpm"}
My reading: {"value": 1400, "unit": "rpm"}
